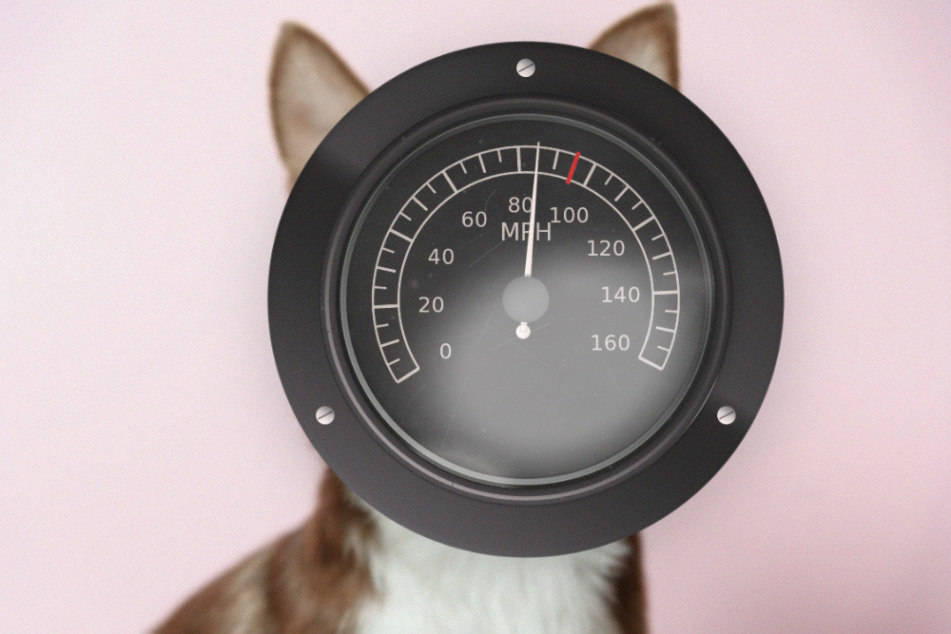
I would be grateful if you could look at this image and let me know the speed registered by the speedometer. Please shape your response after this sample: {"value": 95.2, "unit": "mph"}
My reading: {"value": 85, "unit": "mph"}
